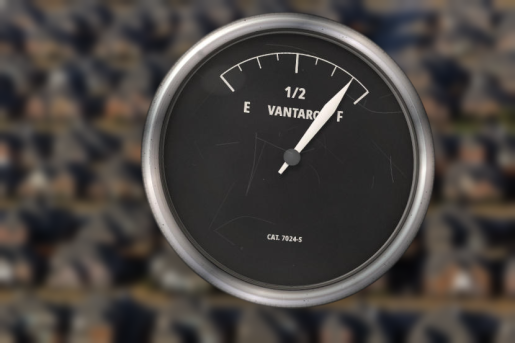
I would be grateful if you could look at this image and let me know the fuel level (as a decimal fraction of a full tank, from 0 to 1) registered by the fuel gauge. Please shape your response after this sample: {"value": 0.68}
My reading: {"value": 0.875}
